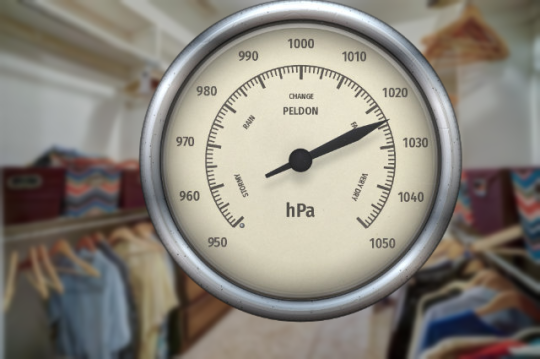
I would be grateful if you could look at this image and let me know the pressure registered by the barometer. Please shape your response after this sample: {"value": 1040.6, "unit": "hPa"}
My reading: {"value": 1024, "unit": "hPa"}
